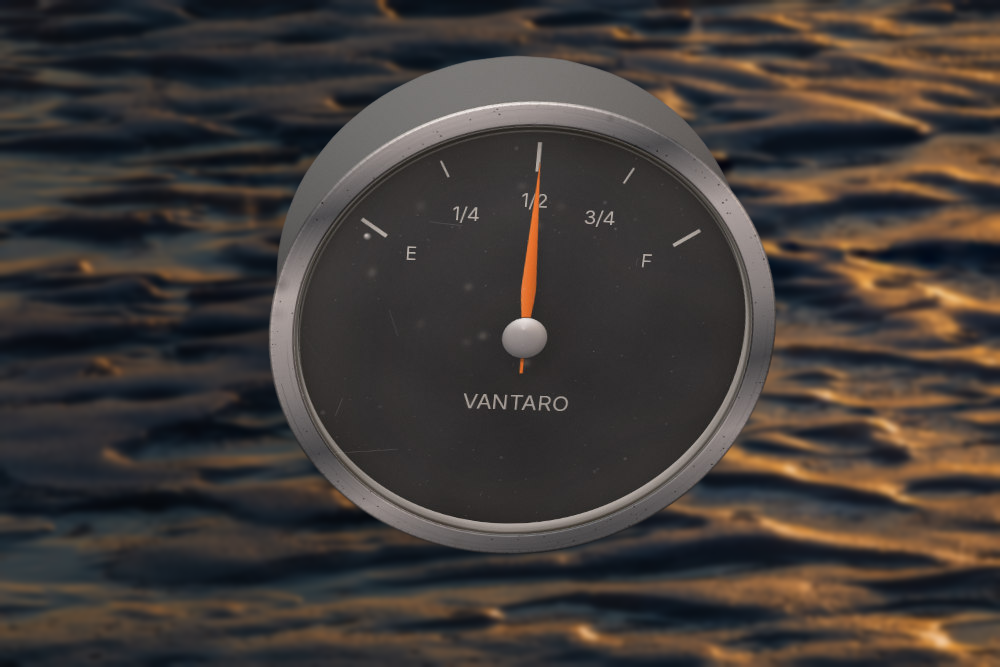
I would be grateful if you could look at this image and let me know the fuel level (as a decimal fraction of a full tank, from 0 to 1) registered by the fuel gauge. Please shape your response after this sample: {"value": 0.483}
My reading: {"value": 0.5}
